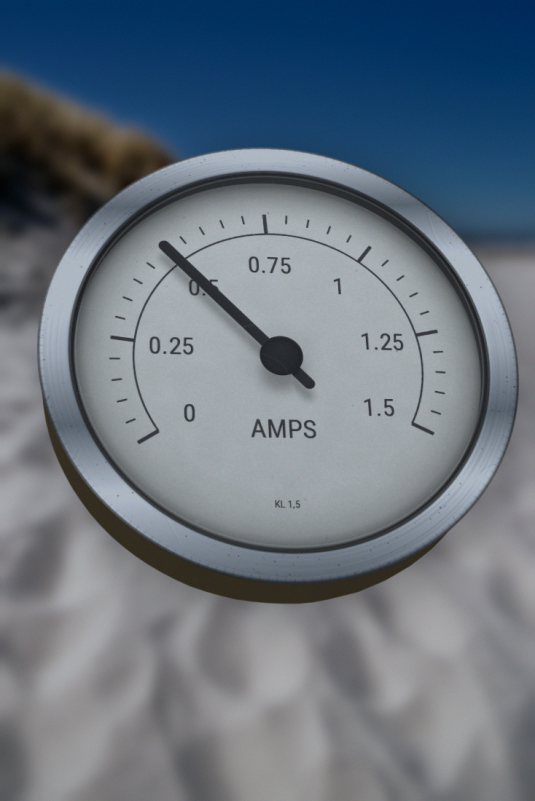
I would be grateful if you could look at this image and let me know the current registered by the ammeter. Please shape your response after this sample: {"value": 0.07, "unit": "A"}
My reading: {"value": 0.5, "unit": "A"}
